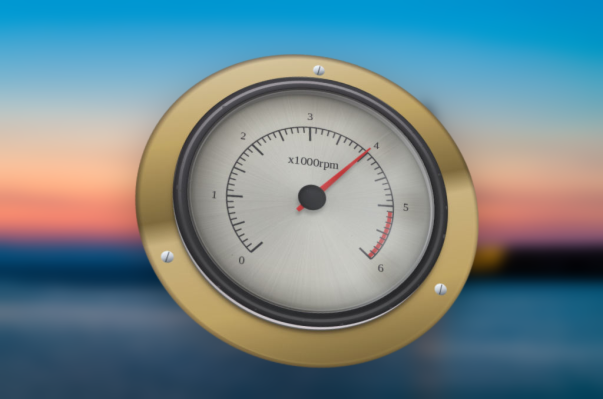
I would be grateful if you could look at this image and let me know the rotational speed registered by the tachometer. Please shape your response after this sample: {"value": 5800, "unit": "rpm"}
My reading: {"value": 4000, "unit": "rpm"}
